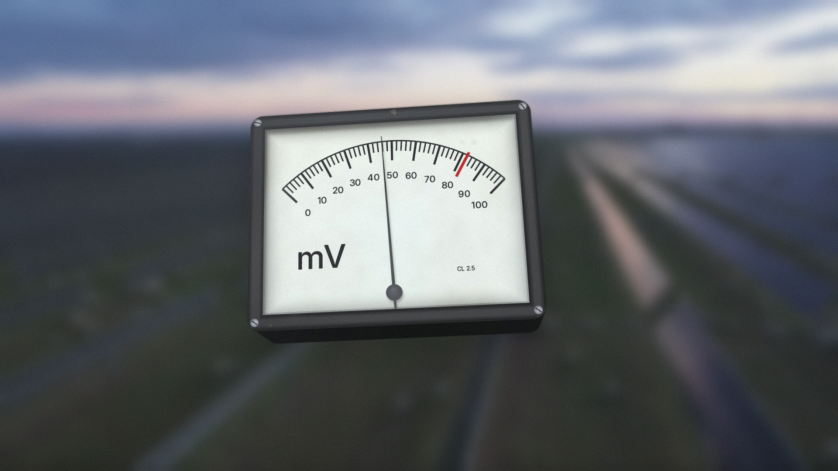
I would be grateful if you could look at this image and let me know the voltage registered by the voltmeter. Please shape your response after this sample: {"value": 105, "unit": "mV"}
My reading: {"value": 46, "unit": "mV"}
